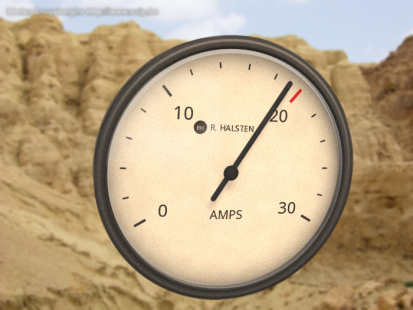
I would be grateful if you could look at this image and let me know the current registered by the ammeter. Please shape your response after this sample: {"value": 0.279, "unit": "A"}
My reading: {"value": 19, "unit": "A"}
